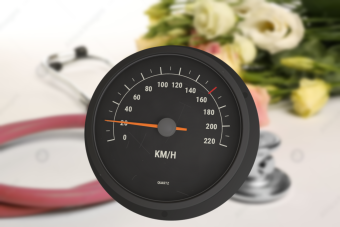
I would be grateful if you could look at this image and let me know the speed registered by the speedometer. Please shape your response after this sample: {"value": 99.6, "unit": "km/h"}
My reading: {"value": 20, "unit": "km/h"}
